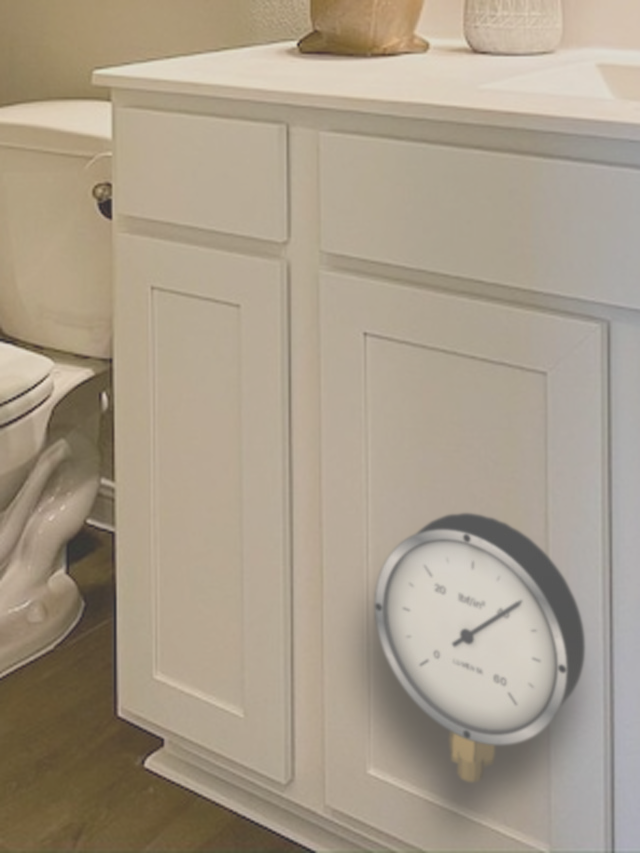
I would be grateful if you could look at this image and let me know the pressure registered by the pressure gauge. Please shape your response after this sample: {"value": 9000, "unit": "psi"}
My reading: {"value": 40, "unit": "psi"}
